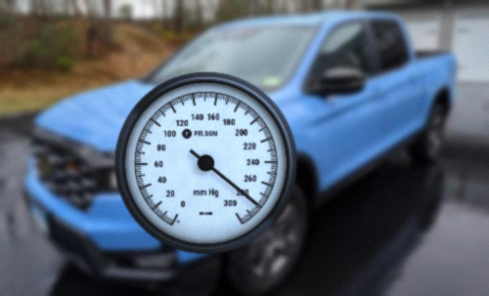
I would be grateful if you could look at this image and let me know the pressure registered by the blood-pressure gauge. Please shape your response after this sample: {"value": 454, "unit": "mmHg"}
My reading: {"value": 280, "unit": "mmHg"}
